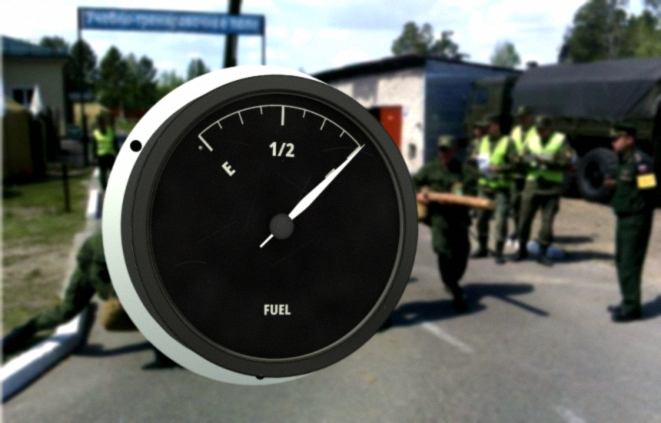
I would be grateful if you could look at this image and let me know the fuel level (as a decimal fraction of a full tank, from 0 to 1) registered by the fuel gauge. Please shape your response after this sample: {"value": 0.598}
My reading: {"value": 1}
